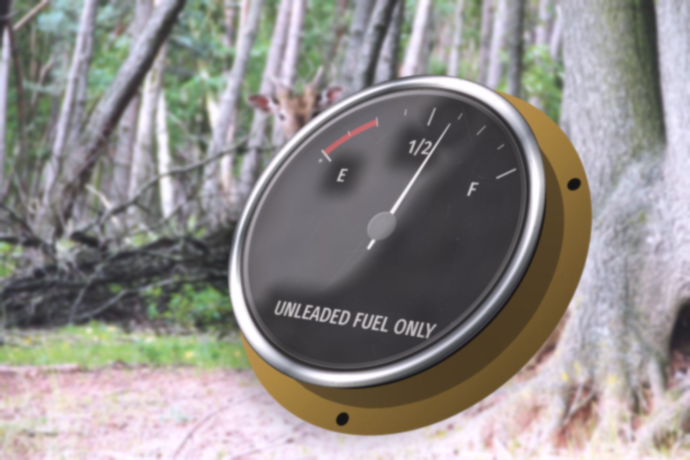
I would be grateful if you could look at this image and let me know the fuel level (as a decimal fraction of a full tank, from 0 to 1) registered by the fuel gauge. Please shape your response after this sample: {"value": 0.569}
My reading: {"value": 0.625}
